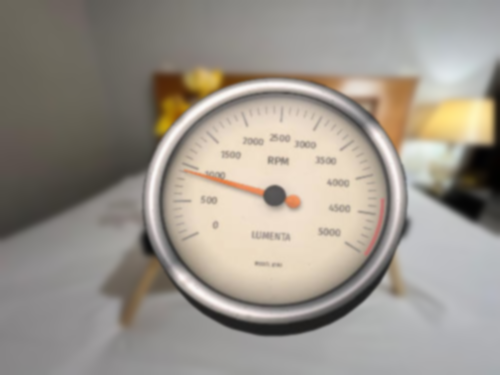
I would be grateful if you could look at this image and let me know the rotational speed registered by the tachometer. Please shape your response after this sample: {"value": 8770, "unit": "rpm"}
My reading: {"value": 900, "unit": "rpm"}
